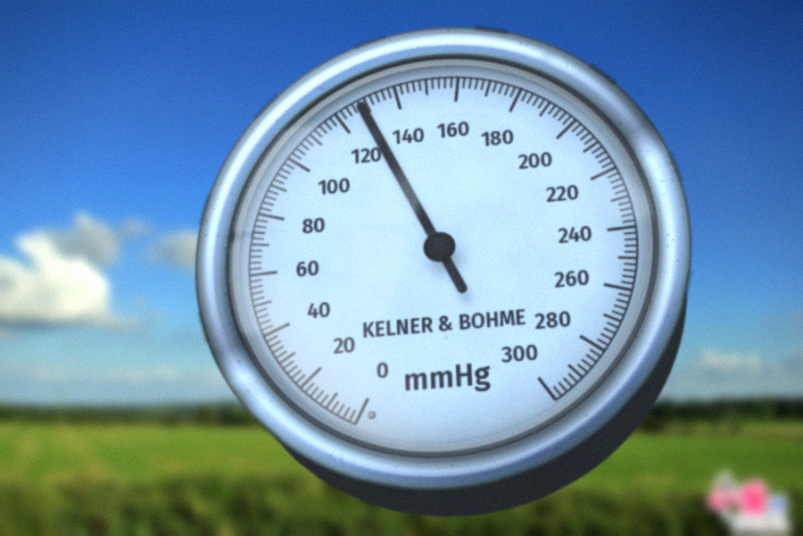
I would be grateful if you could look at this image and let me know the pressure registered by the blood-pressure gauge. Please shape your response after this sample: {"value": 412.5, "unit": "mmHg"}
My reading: {"value": 128, "unit": "mmHg"}
